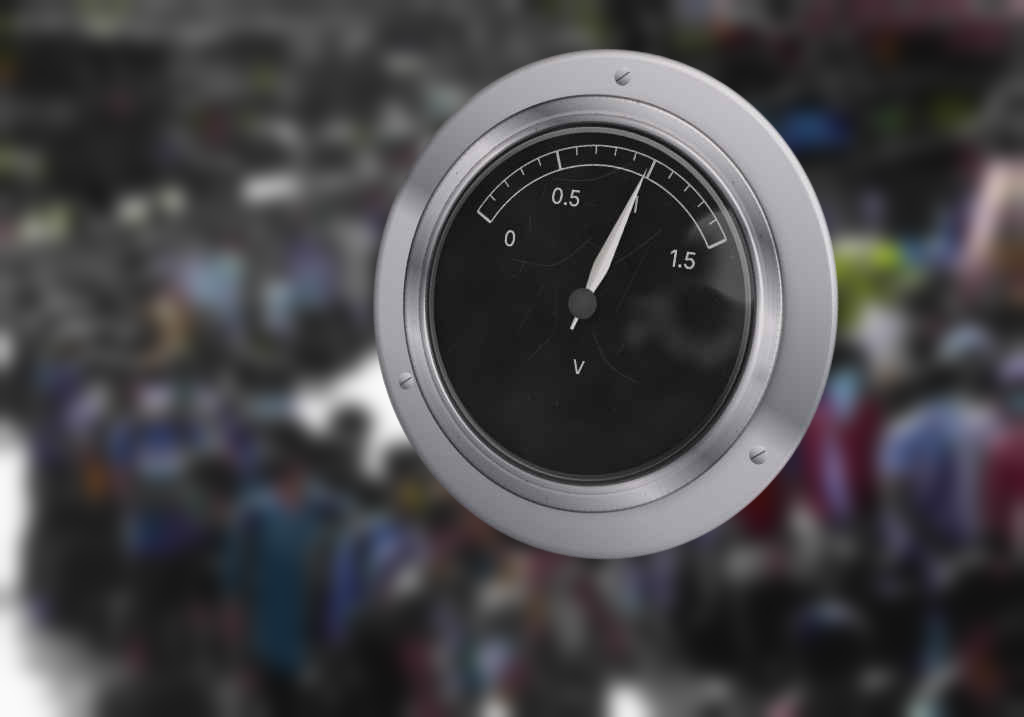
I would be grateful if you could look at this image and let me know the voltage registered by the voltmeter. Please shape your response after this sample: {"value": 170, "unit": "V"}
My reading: {"value": 1, "unit": "V"}
